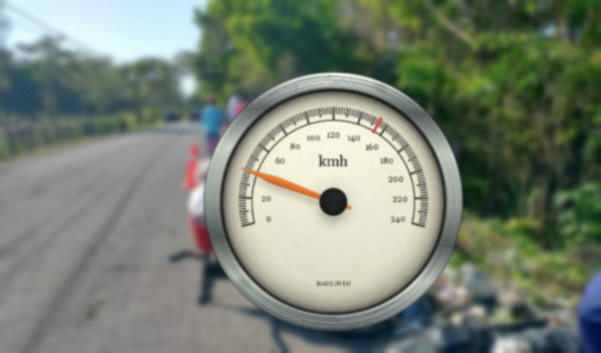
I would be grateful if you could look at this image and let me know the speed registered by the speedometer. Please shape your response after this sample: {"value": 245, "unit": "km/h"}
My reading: {"value": 40, "unit": "km/h"}
